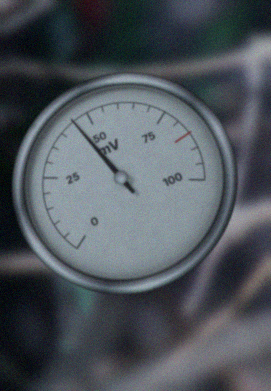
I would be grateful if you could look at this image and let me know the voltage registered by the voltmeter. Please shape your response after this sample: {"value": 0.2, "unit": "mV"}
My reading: {"value": 45, "unit": "mV"}
